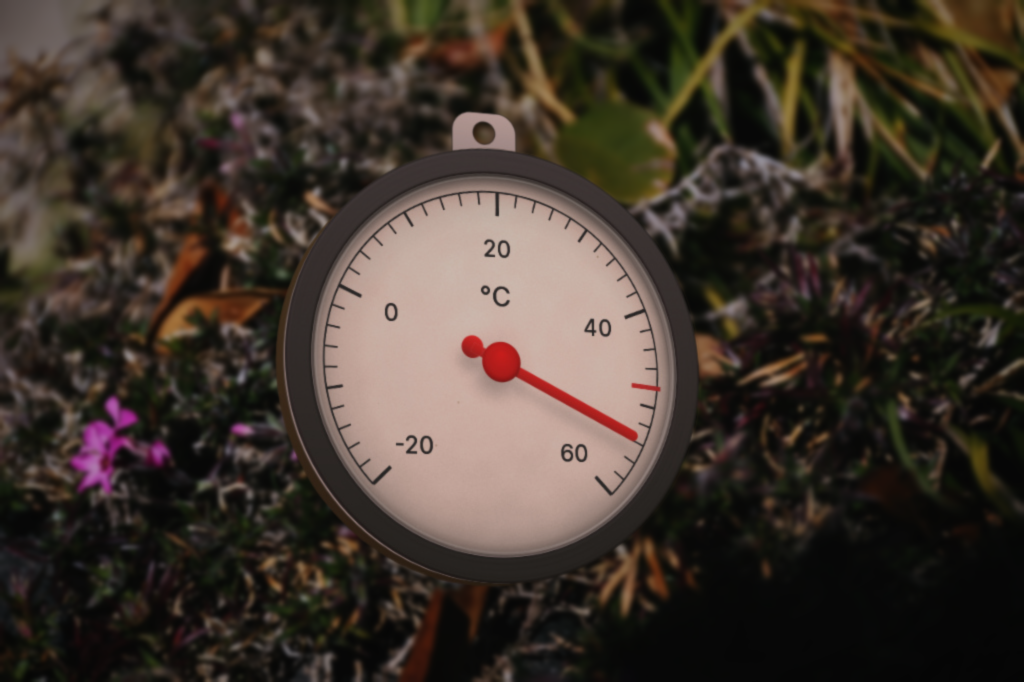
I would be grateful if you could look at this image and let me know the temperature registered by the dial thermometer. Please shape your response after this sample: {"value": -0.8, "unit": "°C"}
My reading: {"value": 54, "unit": "°C"}
